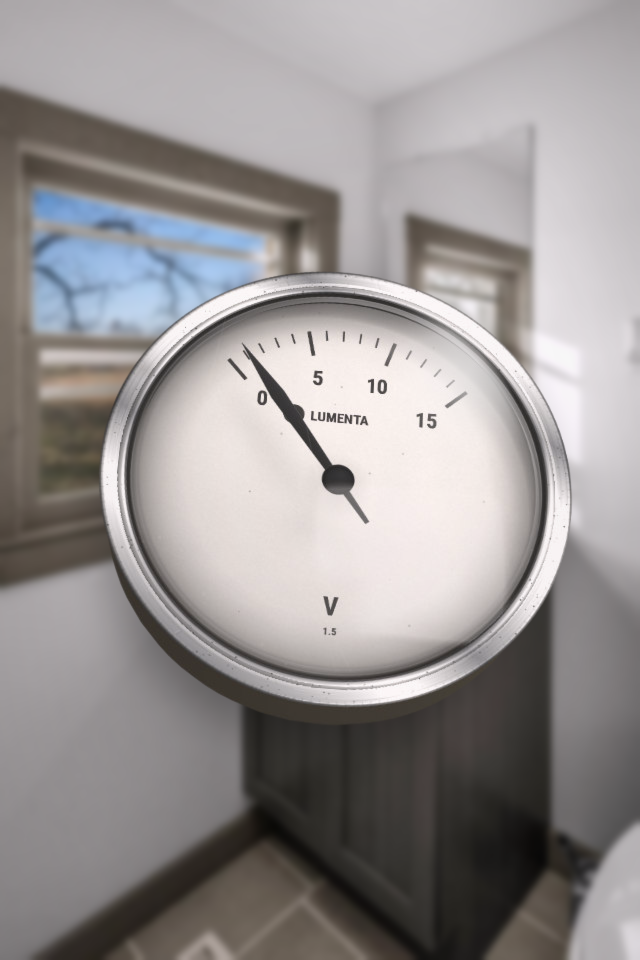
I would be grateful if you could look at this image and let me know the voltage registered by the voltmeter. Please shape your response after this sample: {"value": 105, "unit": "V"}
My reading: {"value": 1, "unit": "V"}
